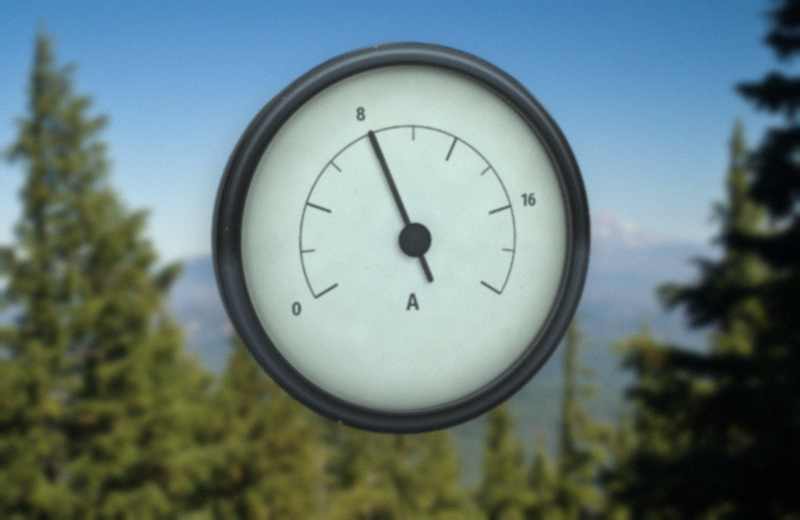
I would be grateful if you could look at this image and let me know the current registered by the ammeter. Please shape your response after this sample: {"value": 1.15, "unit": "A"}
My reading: {"value": 8, "unit": "A"}
